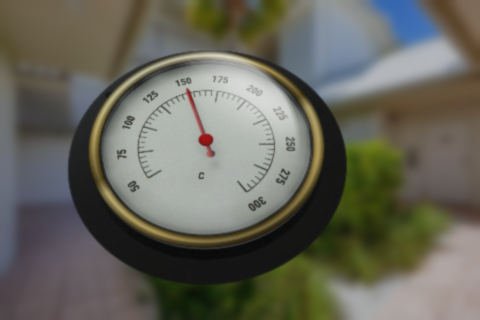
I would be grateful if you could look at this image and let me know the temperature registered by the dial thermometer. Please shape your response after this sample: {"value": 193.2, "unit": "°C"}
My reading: {"value": 150, "unit": "°C"}
